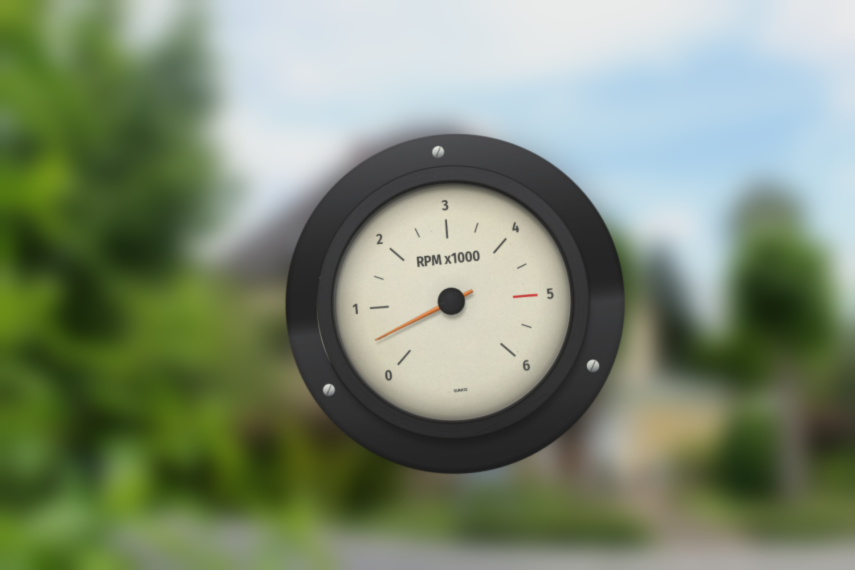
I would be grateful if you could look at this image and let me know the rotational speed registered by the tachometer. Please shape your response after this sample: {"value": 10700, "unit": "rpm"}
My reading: {"value": 500, "unit": "rpm"}
